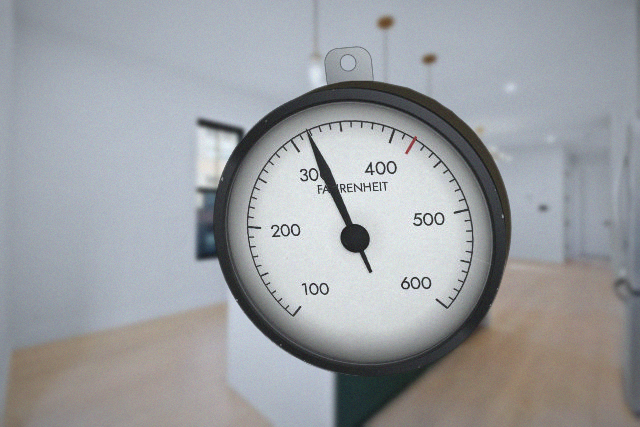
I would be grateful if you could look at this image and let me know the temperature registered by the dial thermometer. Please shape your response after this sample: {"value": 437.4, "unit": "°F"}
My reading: {"value": 320, "unit": "°F"}
